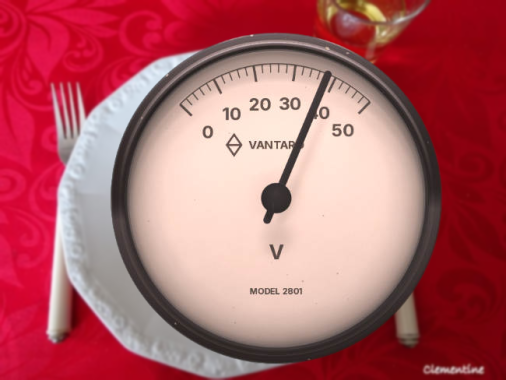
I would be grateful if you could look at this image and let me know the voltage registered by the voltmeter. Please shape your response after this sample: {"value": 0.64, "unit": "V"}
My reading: {"value": 38, "unit": "V"}
